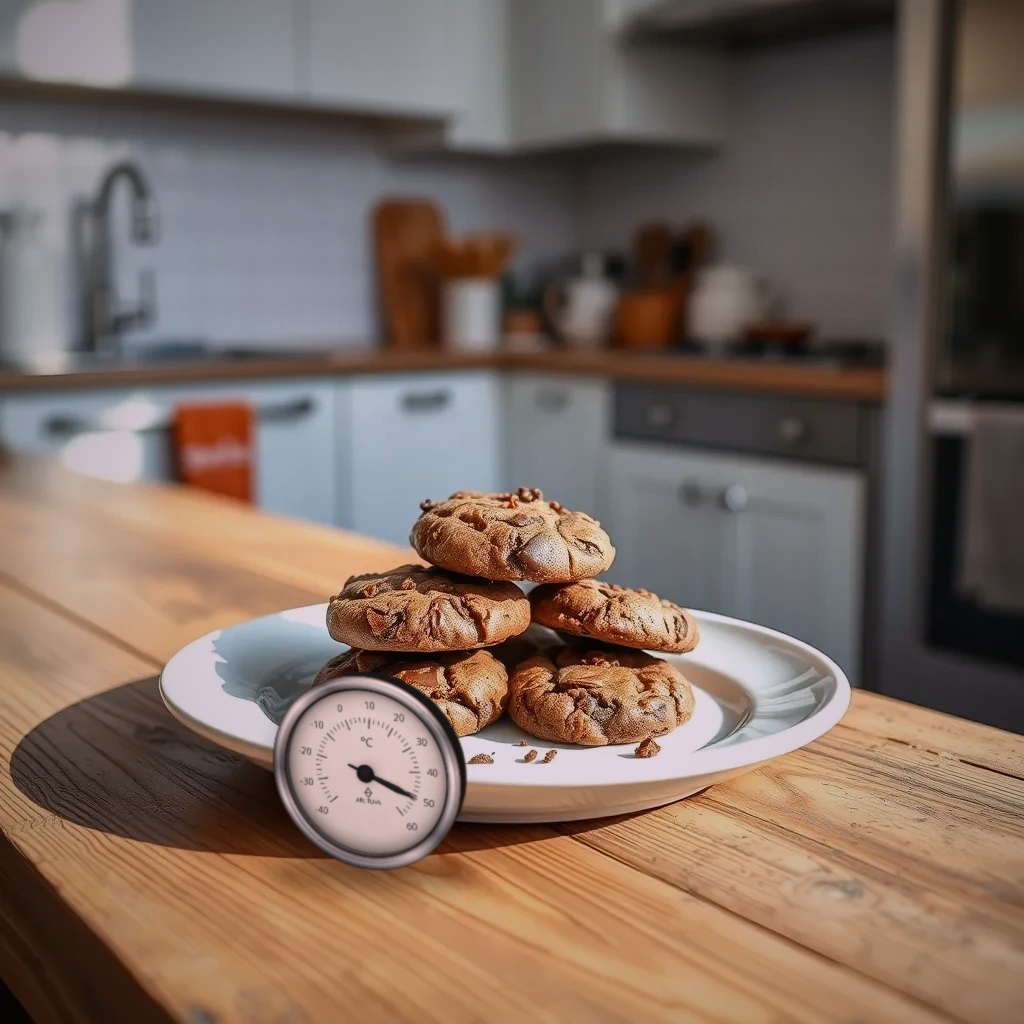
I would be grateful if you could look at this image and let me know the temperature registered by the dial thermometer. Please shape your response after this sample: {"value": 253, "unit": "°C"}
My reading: {"value": 50, "unit": "°C"}
